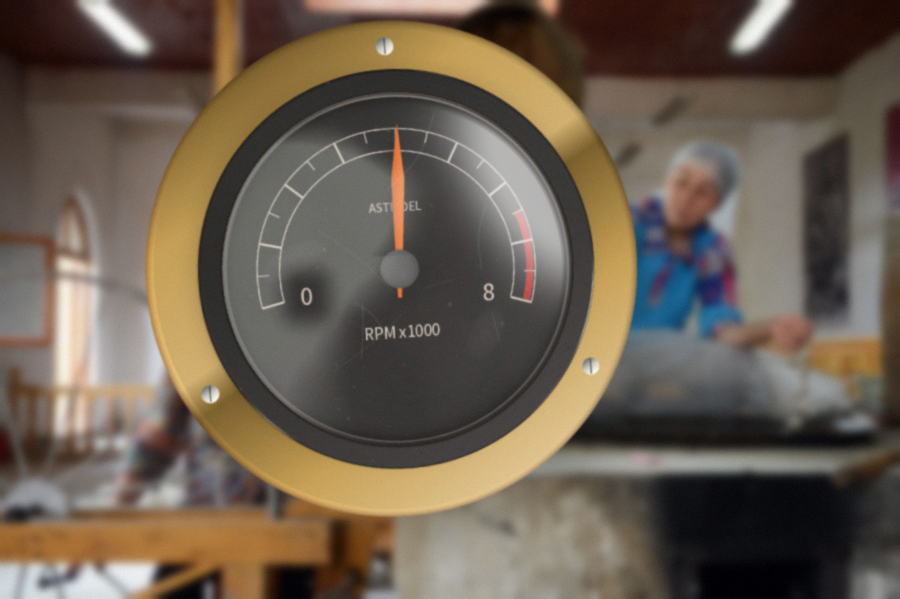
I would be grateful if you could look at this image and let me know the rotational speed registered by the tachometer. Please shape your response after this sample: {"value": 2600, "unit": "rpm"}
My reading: {"value": 4000, "unit": "rpm"}
